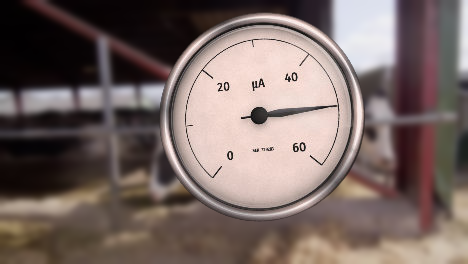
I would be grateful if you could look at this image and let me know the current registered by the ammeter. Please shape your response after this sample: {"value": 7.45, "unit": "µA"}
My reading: {"value": 50, "unit": "µA"}
